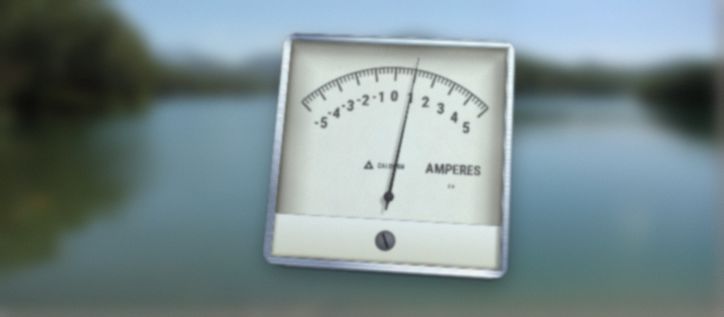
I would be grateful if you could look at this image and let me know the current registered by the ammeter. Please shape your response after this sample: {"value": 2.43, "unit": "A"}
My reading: {"value": 1, "unit": "A"}
